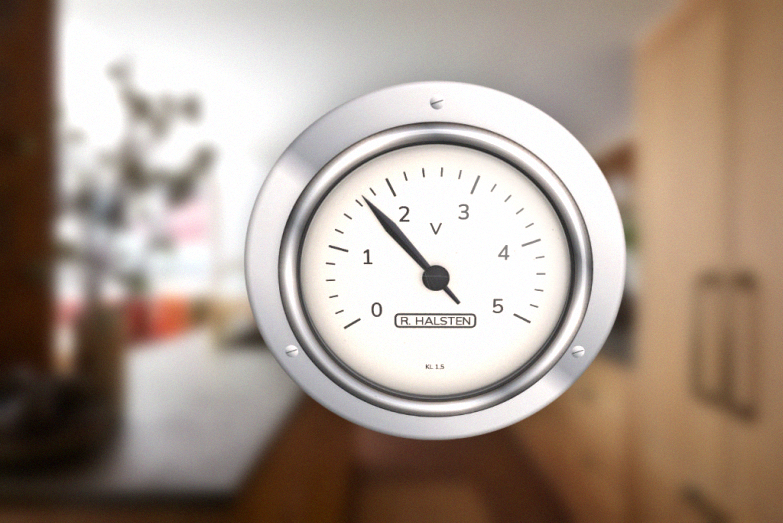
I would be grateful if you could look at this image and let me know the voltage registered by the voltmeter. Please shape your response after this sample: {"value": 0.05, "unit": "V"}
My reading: {"value": 1.7, "unit": "V"}
